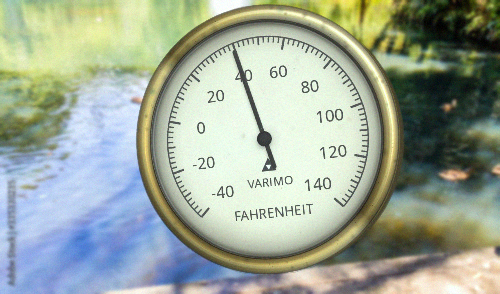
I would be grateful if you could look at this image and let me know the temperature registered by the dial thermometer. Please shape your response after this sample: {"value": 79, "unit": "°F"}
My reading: {"value": 40, "unit": "°F"}
